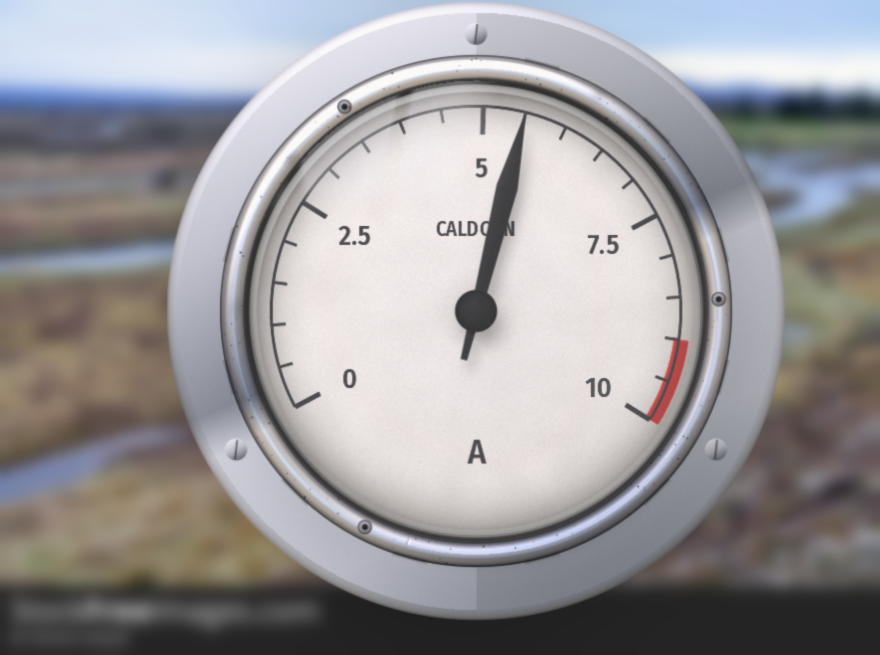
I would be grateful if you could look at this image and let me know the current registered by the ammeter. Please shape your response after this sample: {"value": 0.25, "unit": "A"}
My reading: {"value": 5.5, "unit": "A"}
